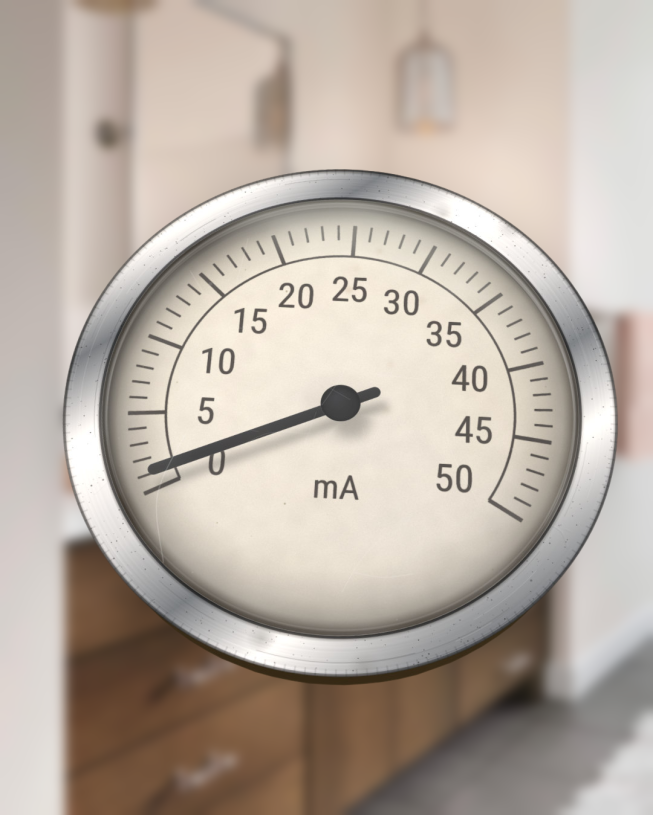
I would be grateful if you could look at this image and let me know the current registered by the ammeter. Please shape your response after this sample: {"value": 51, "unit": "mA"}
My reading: {"value": 1, "unit": "mA"}
